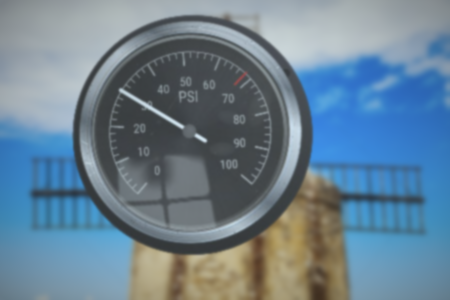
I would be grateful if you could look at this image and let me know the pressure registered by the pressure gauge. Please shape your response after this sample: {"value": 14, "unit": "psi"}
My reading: {"value": 30, "unit": "psi"}
